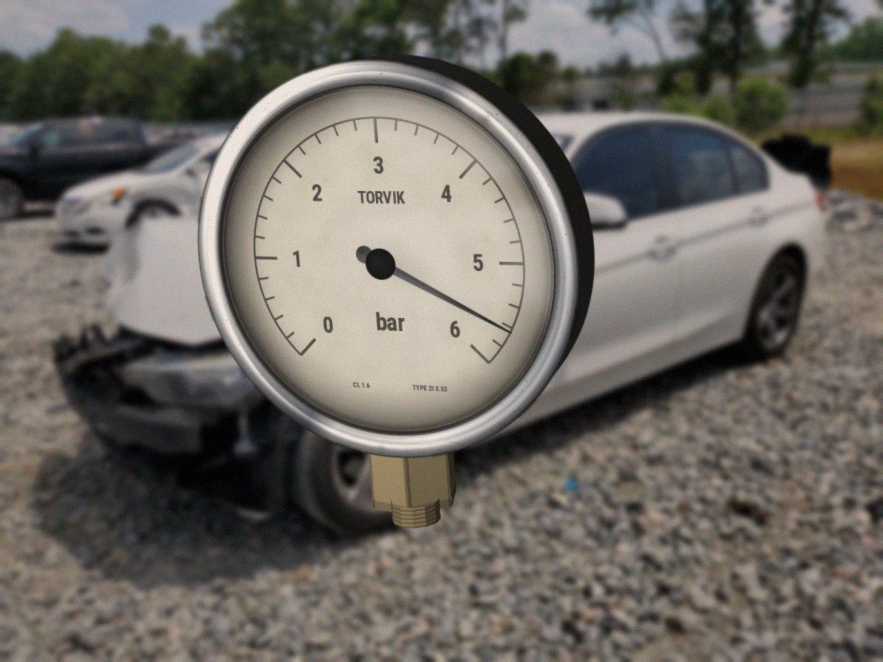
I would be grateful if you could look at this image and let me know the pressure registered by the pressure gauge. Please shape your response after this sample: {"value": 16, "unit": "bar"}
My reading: {"value": 5.6, "unit": "bar"}
